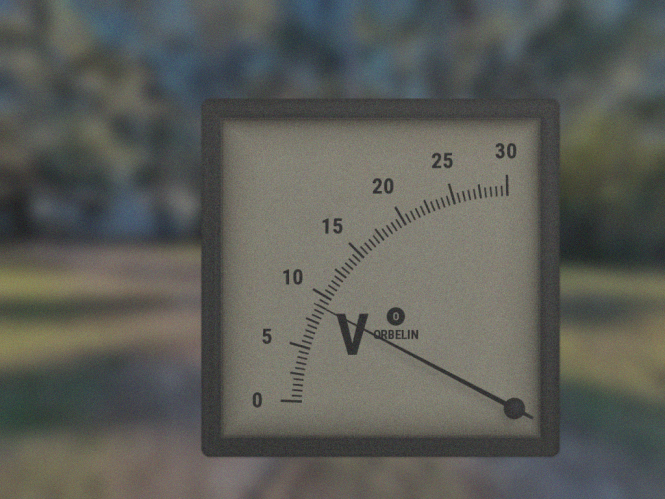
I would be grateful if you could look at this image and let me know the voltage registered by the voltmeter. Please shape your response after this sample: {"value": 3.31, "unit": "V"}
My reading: {"value": 9, "unit": "V"}
